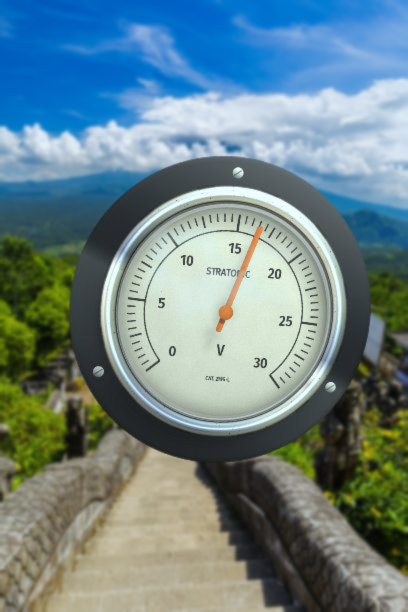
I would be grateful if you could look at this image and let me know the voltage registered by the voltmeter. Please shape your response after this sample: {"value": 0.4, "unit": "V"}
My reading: {"value": 16.5, "unit": "V"}
